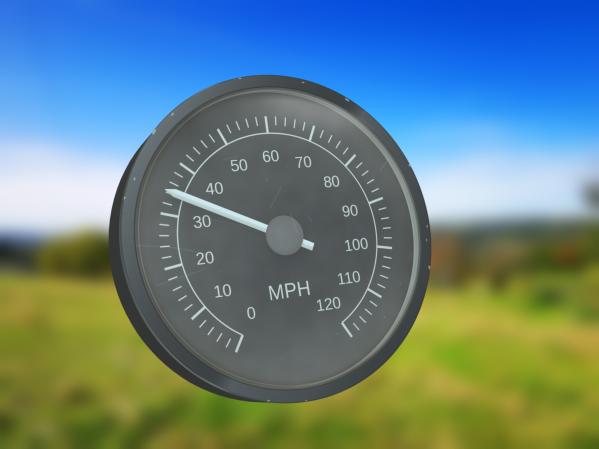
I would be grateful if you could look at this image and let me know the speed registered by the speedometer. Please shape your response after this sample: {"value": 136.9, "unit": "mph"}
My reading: {"value": 34, "unit": "mph"}
